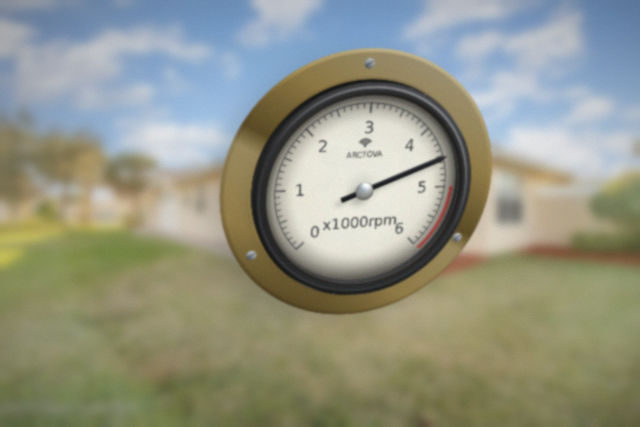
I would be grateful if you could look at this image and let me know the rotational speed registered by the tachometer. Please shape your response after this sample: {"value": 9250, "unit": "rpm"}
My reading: {"value": 4500, "unit": "rpm"}
